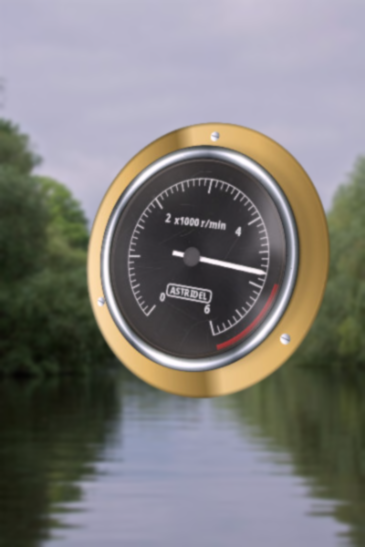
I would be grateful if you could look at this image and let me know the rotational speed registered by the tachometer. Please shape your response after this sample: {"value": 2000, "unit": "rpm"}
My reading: {"value": 4800, "unit": "rpm"}
